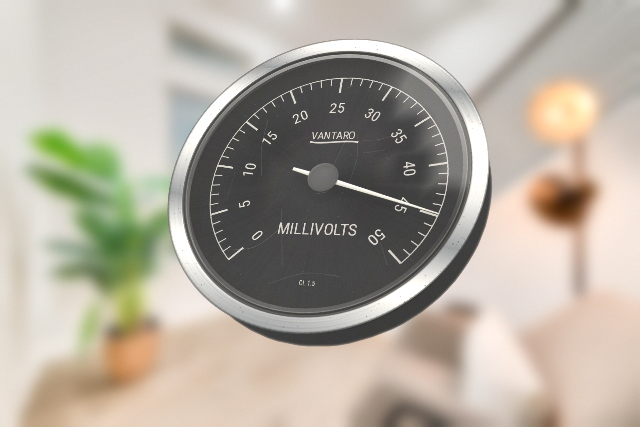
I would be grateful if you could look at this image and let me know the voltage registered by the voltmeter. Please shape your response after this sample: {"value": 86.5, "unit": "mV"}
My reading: {"value": 45, "unit": "mV"}
